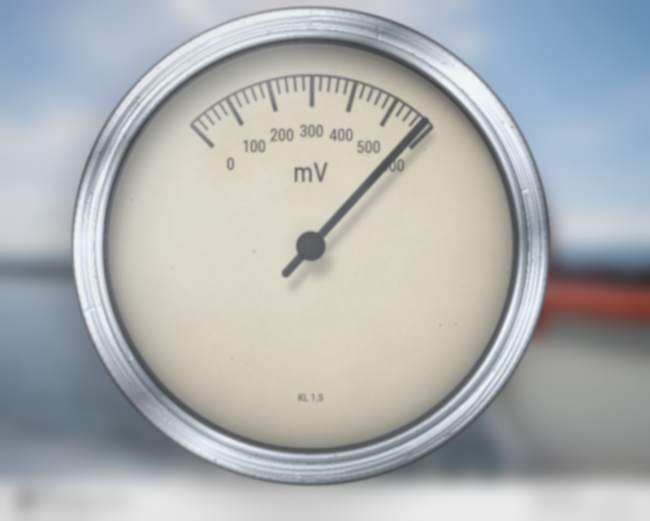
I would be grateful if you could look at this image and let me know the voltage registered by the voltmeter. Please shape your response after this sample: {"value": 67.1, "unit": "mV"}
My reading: {"value": 580, "unit": "mV"}
